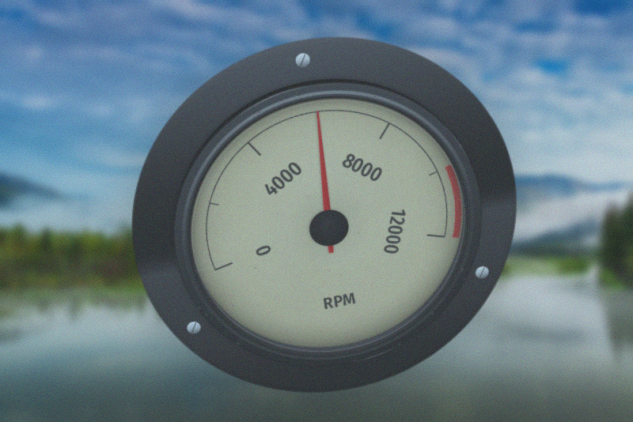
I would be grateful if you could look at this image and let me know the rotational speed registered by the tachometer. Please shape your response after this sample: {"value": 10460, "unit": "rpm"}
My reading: {"value": 6000, "unit": "rpm"}
